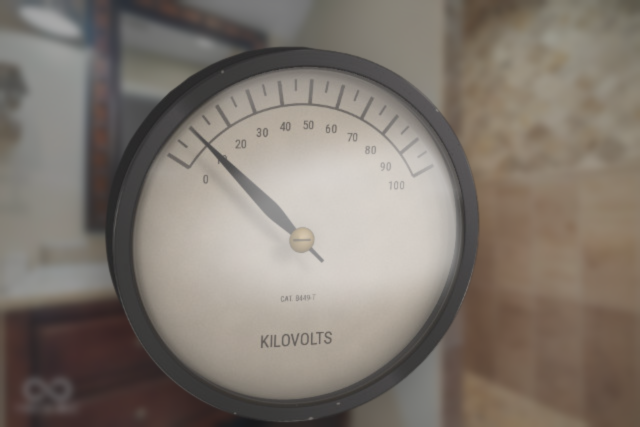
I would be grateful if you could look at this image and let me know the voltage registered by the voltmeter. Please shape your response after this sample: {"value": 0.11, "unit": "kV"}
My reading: {"value": 10, "unit": "kV"}
